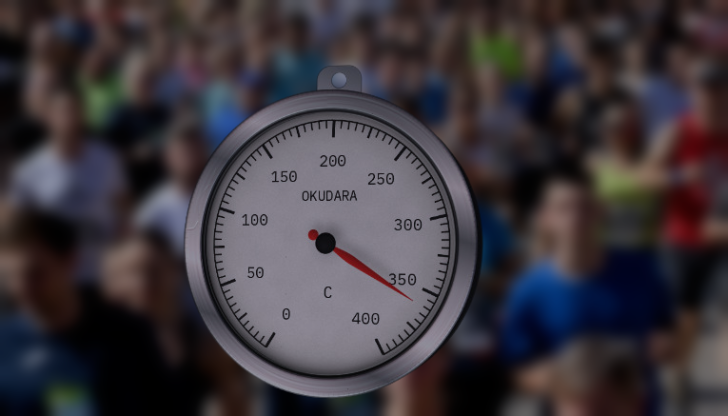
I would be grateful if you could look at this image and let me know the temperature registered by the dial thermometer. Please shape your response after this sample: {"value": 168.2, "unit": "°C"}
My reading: {"value": 360, "unit": "°C"}
